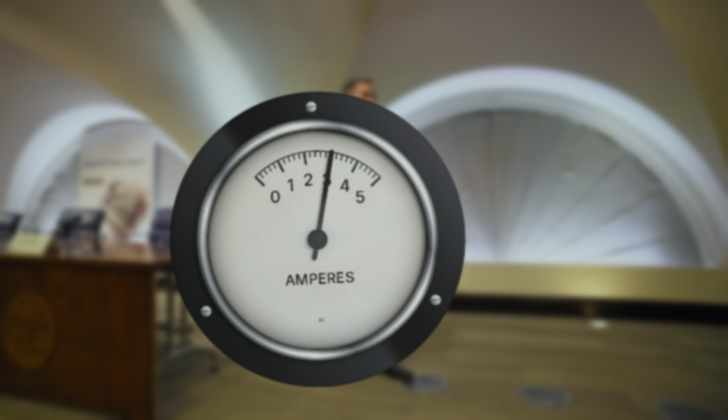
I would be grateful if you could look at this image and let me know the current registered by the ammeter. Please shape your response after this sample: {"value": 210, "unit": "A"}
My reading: {"value": 3, "unit": "A"}
